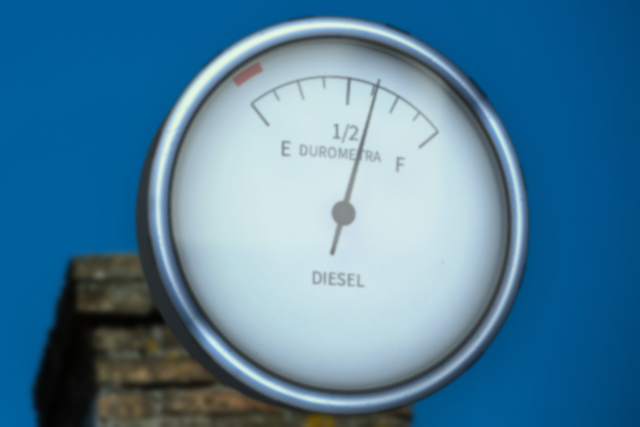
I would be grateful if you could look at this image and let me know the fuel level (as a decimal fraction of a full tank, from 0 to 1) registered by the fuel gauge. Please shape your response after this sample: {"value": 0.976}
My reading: {"value": 0.625}
